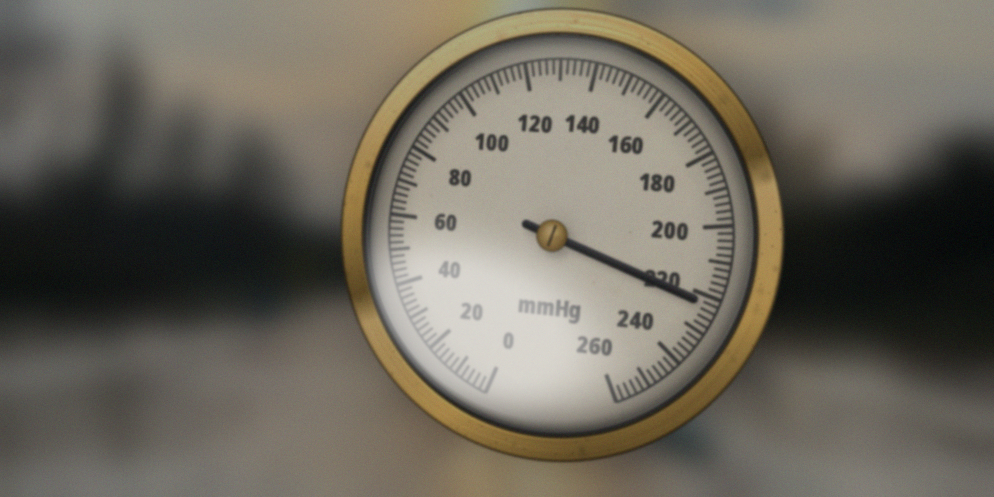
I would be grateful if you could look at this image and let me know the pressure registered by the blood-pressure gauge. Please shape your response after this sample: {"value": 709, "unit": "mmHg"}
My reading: {"value": 222, "unit": "mmHg"}
